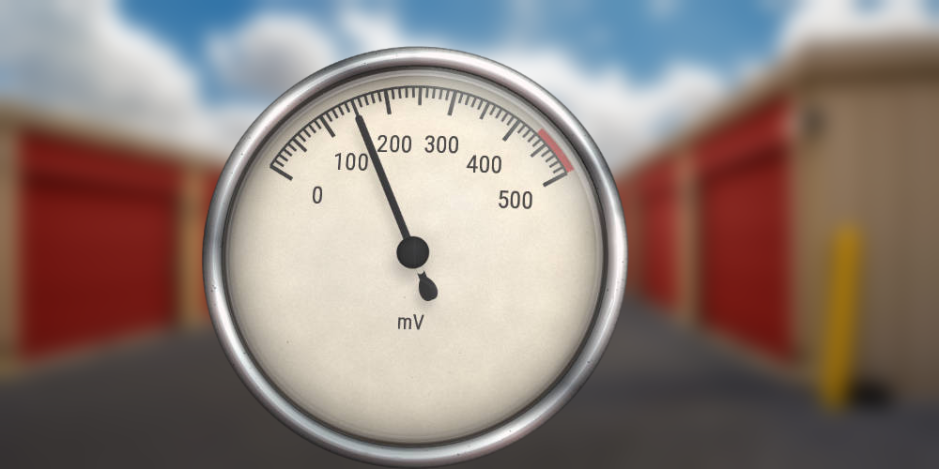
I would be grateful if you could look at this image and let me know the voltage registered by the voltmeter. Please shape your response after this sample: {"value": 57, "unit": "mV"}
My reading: {"value": 150, "unit": "mV"}
